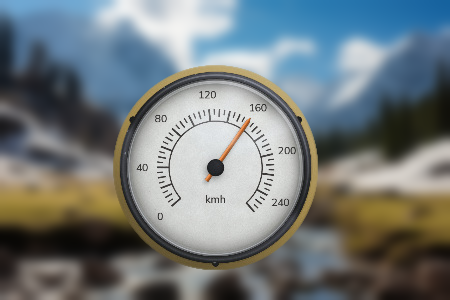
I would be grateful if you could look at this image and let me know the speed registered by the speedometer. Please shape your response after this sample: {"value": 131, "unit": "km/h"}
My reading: {"value": 160, "unit": "km/h"}
